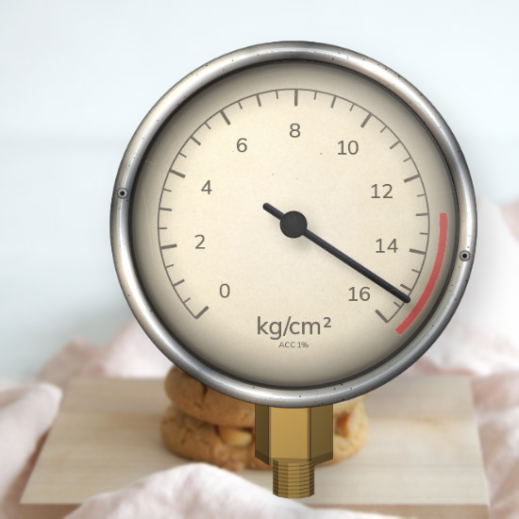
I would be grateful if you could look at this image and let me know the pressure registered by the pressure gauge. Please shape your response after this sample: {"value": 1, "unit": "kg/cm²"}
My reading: {"value": 15.25, "unit": "kg/cm²"}
